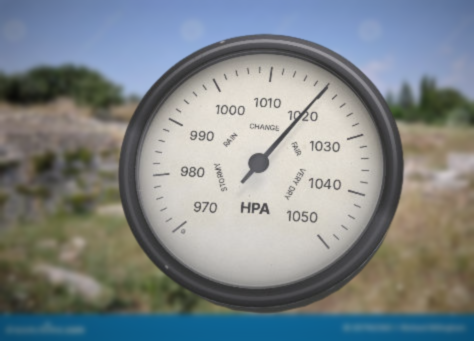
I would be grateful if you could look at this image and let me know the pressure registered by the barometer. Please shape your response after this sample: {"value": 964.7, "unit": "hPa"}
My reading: {"value": 1020, "unit": "hPa"}
